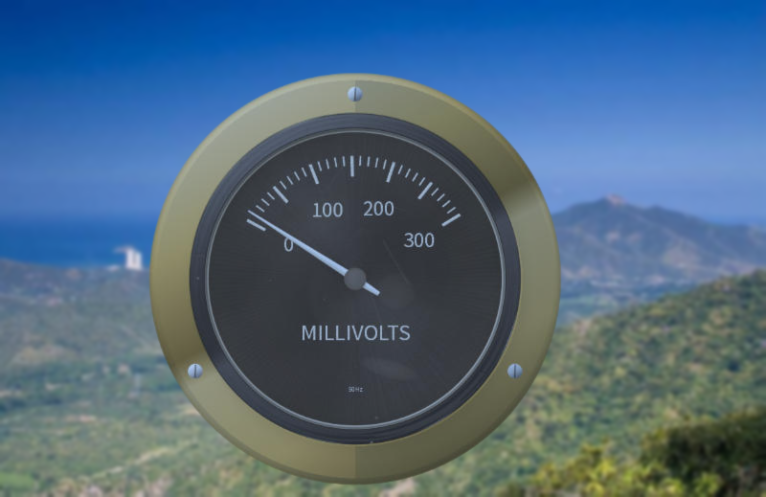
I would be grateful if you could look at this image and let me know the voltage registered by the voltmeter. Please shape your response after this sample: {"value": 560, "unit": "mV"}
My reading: {"value": 10, "unit": "mV"}
